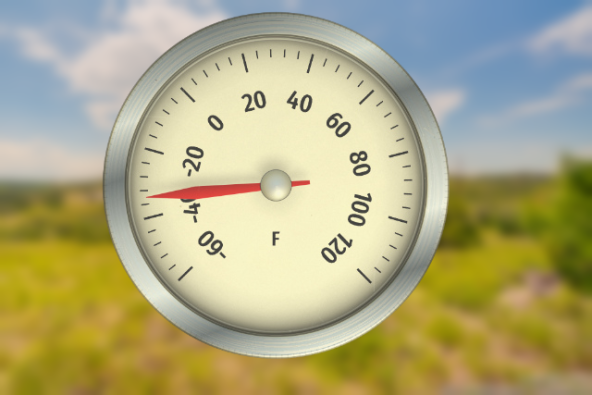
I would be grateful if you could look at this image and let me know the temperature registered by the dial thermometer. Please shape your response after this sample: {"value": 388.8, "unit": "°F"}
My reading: {"value": -34, "unit": "°F"}
